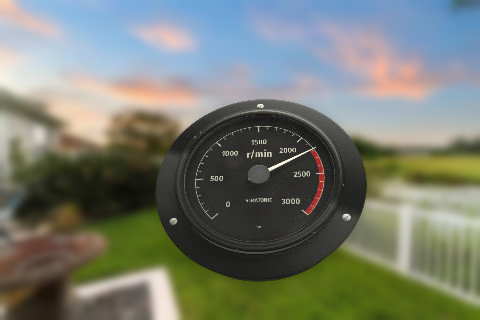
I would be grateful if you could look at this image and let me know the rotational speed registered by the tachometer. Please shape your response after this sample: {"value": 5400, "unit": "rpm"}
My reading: {"value": 2200, "unit": "rpm"}
